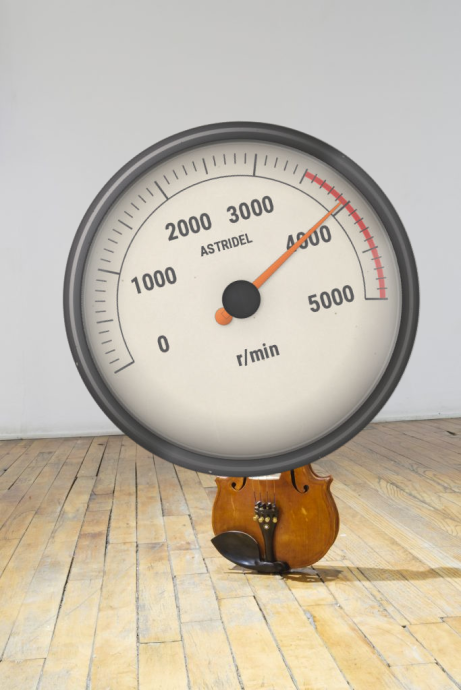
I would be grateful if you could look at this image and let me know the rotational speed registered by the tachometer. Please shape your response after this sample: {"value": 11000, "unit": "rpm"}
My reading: {"value": 3950, "unit": "rpm"}
